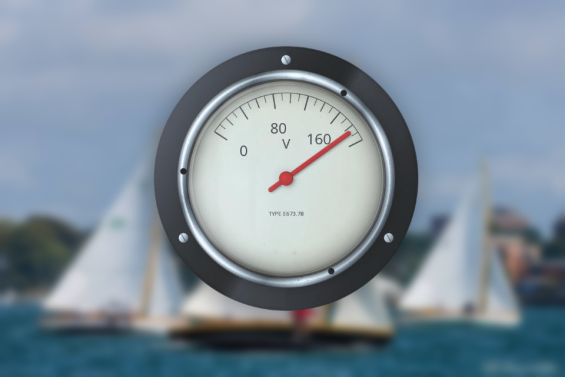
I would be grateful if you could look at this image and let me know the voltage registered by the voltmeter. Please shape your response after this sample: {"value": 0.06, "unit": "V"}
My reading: {"value": 185, "unit": "V"}
